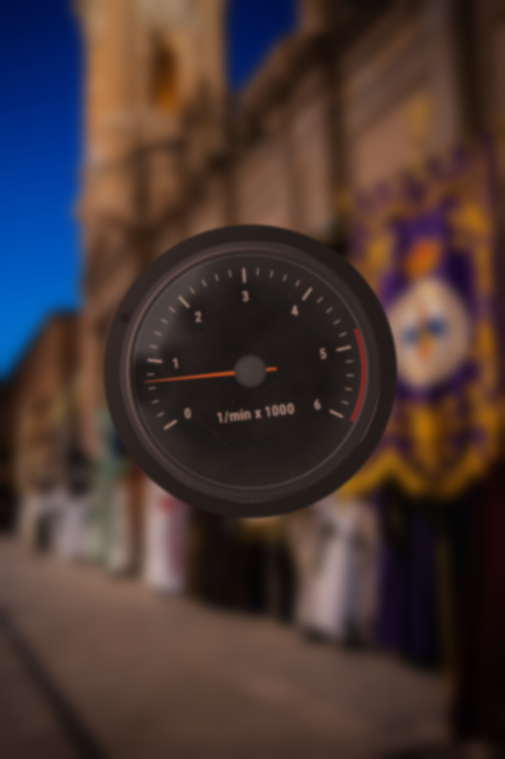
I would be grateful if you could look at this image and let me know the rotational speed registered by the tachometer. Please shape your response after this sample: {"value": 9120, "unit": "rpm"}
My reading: {"value": 700, "unit": "rpm"}
